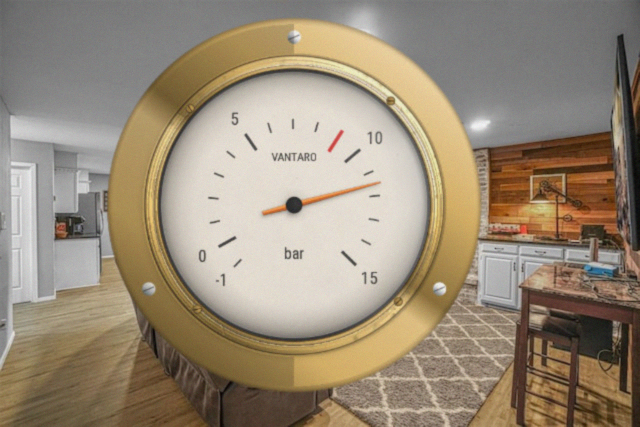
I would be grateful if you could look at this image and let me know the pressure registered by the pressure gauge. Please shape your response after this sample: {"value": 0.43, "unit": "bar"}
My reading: {"value": 11.5, "unit": "bar"}
